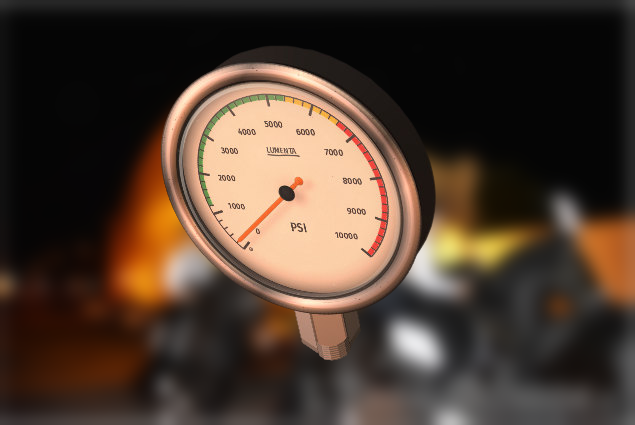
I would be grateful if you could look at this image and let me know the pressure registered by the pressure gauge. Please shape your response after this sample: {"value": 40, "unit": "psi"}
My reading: {"value": 200, "unit": "psi"}
